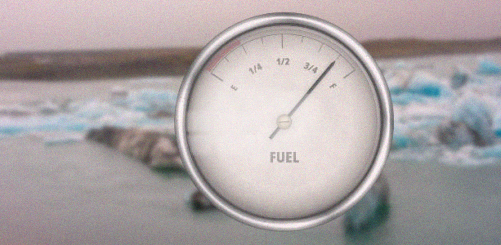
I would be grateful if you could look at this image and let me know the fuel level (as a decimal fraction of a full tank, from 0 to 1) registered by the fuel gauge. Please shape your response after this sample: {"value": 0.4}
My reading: {"value": 0.875}
